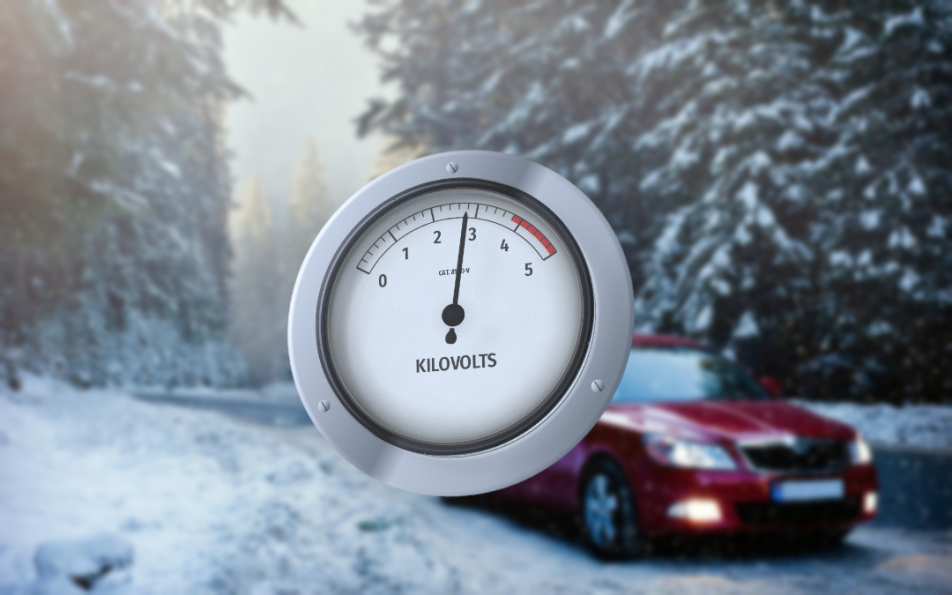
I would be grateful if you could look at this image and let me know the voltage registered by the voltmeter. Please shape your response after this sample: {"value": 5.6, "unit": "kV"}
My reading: {"value": 2.8, "unit": "kV"}
